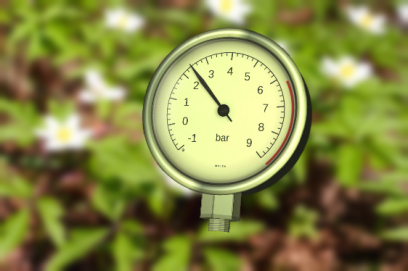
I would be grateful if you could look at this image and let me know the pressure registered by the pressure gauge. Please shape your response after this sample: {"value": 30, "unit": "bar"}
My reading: {"value": 2.4, "unit": "bar"}
